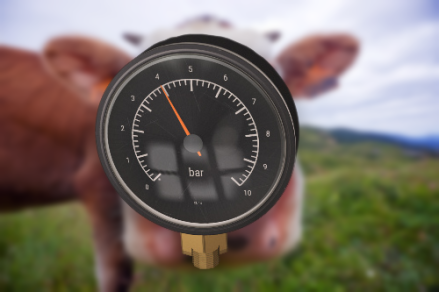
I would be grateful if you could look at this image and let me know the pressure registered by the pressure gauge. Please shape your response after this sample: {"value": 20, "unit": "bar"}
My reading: {"value": 4, "unit": "bar"}
